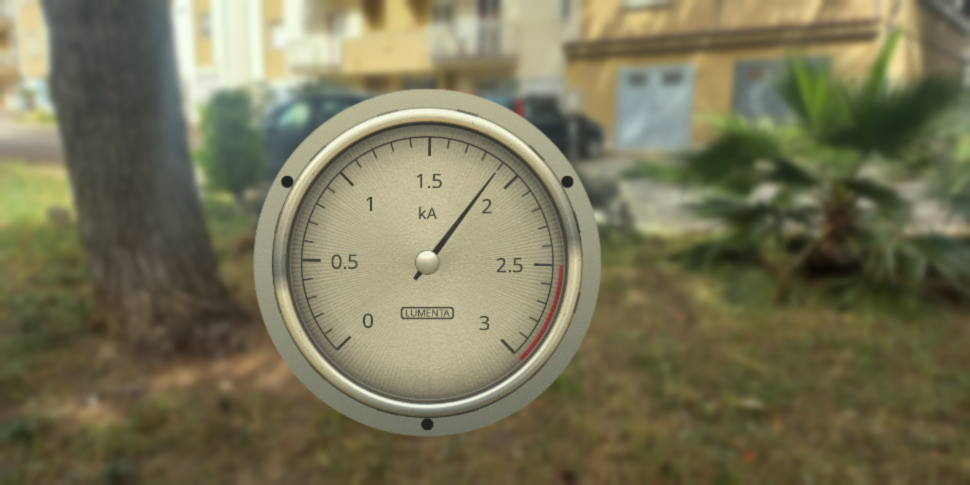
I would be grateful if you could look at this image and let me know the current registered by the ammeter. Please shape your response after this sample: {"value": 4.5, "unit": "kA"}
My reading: {"value": 1.9, "unit": "kA"}
